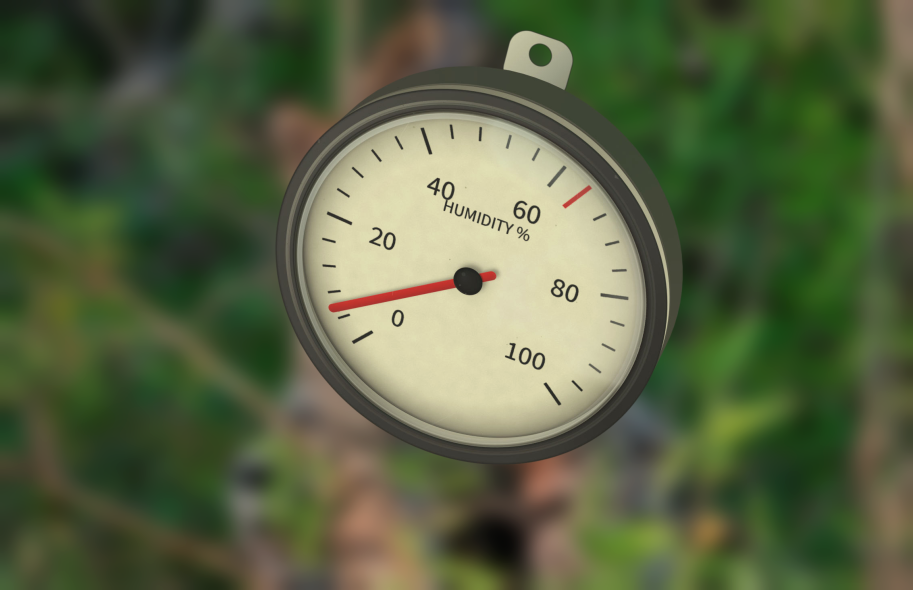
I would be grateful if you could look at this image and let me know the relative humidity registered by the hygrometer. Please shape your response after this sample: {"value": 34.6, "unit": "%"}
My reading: {"value": 6, "unit": "%"}
